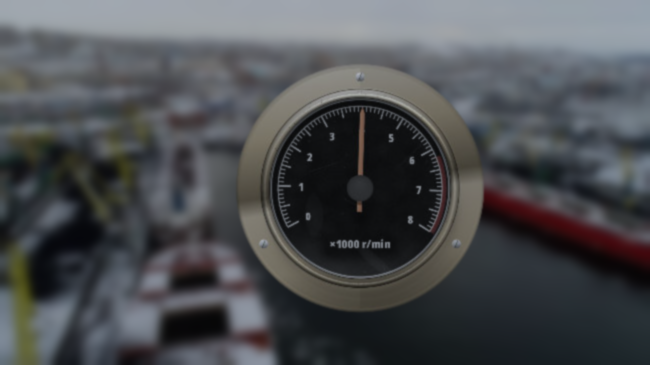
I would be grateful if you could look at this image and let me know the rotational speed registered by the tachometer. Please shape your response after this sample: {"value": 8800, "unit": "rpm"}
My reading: {"value": 4000, "unit": "rpm"}
